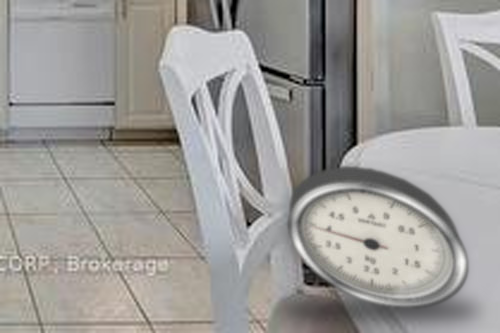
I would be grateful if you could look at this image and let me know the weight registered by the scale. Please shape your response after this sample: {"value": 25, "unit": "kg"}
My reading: {"value": 4, "unit": "kg"}
